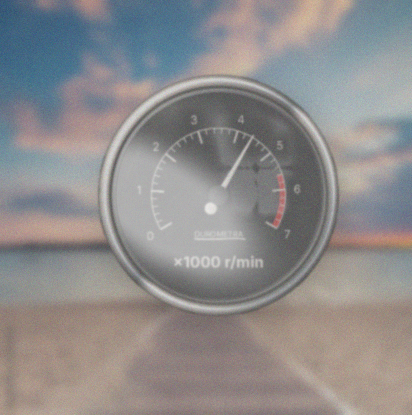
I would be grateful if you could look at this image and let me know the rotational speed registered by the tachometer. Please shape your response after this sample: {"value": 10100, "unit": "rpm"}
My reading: {"value": 4400, "unit": "rpm"}
